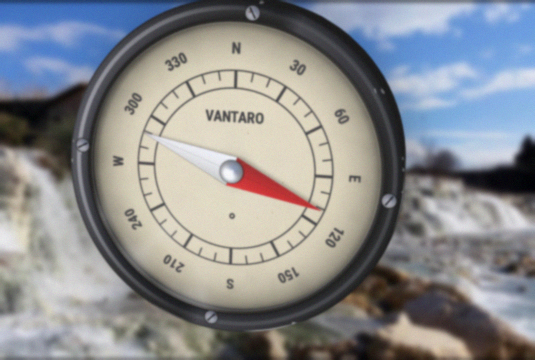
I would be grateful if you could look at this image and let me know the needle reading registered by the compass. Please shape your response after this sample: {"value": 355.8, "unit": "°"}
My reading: {"value": 110, "unit": "°"}
